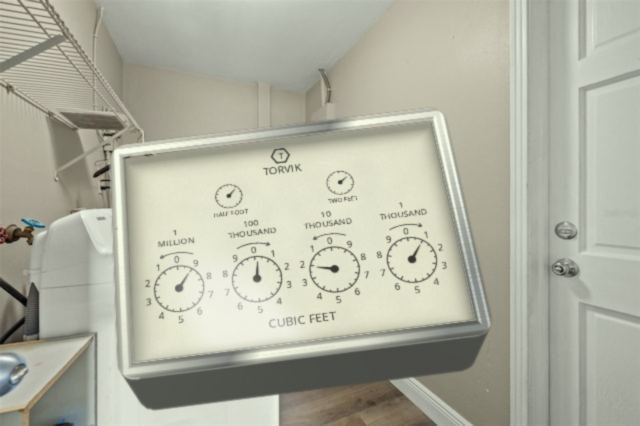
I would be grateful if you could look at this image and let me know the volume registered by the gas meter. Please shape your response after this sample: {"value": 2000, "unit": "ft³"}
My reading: {"value": 902100, "unit": "ft³"}
